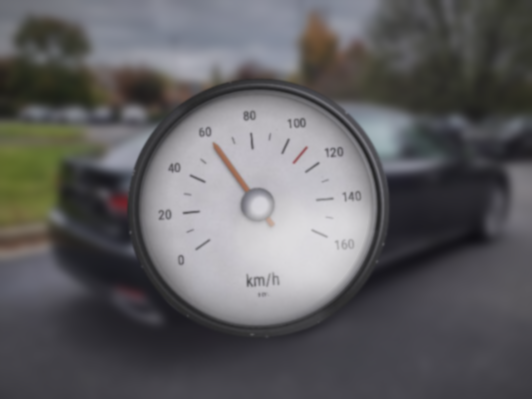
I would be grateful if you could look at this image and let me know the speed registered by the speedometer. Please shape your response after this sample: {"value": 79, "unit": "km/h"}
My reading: {"value": 60, "unit": "km/h"}
